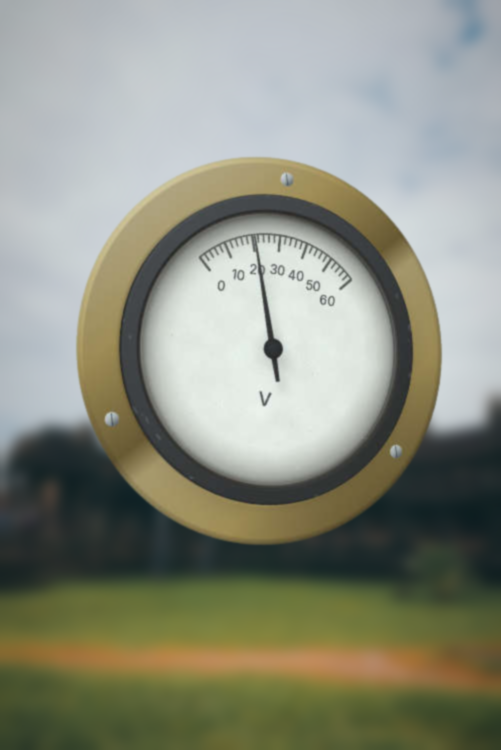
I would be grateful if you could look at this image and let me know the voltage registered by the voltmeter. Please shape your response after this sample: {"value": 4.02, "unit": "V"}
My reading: {"value": 20, "unit": "V"}
